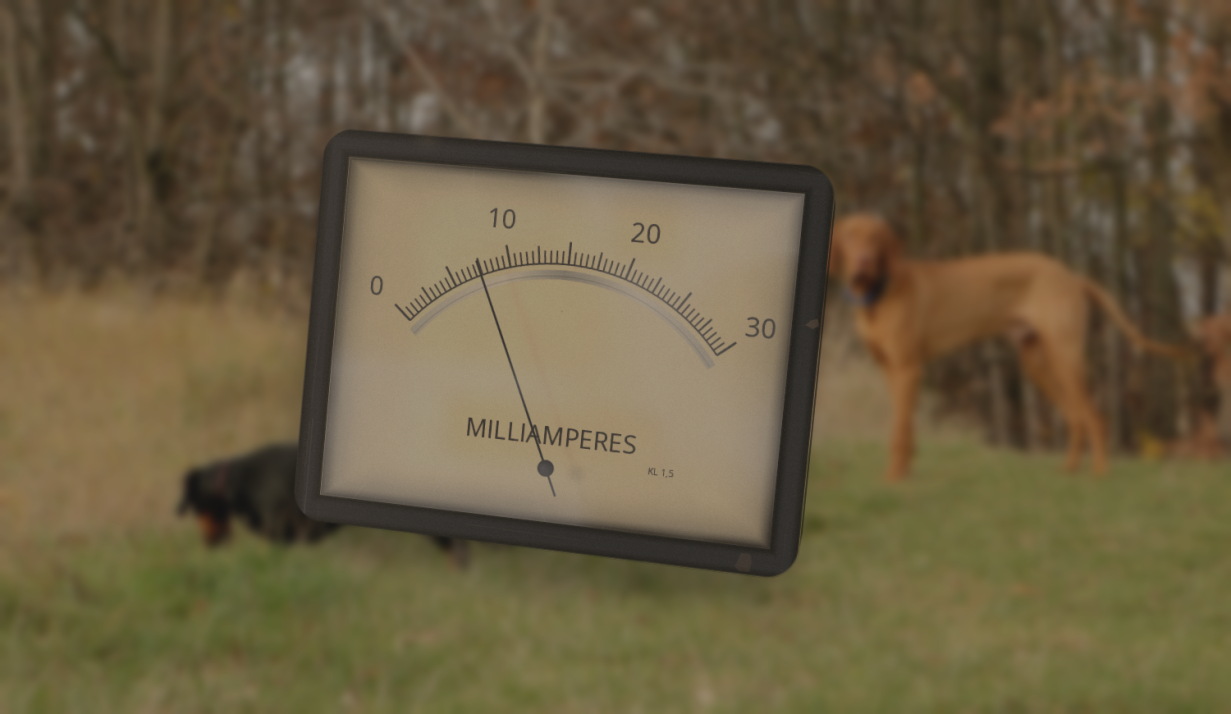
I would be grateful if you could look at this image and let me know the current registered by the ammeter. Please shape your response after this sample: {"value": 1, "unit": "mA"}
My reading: {"value": 7.5, "unit": "mA"}
